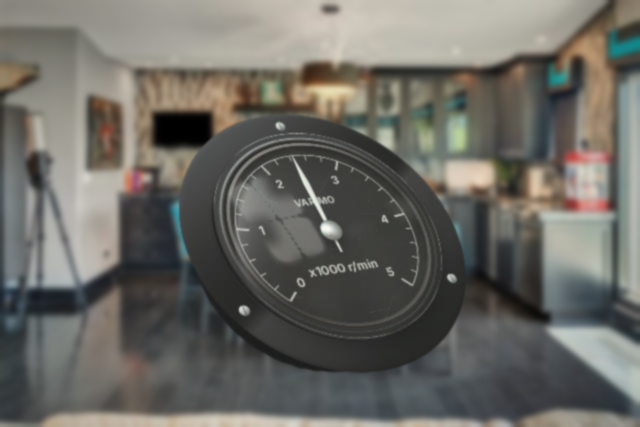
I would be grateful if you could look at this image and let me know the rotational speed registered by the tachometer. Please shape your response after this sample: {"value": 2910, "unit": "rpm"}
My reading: {"value": 2400, "unit": "rpm"}
